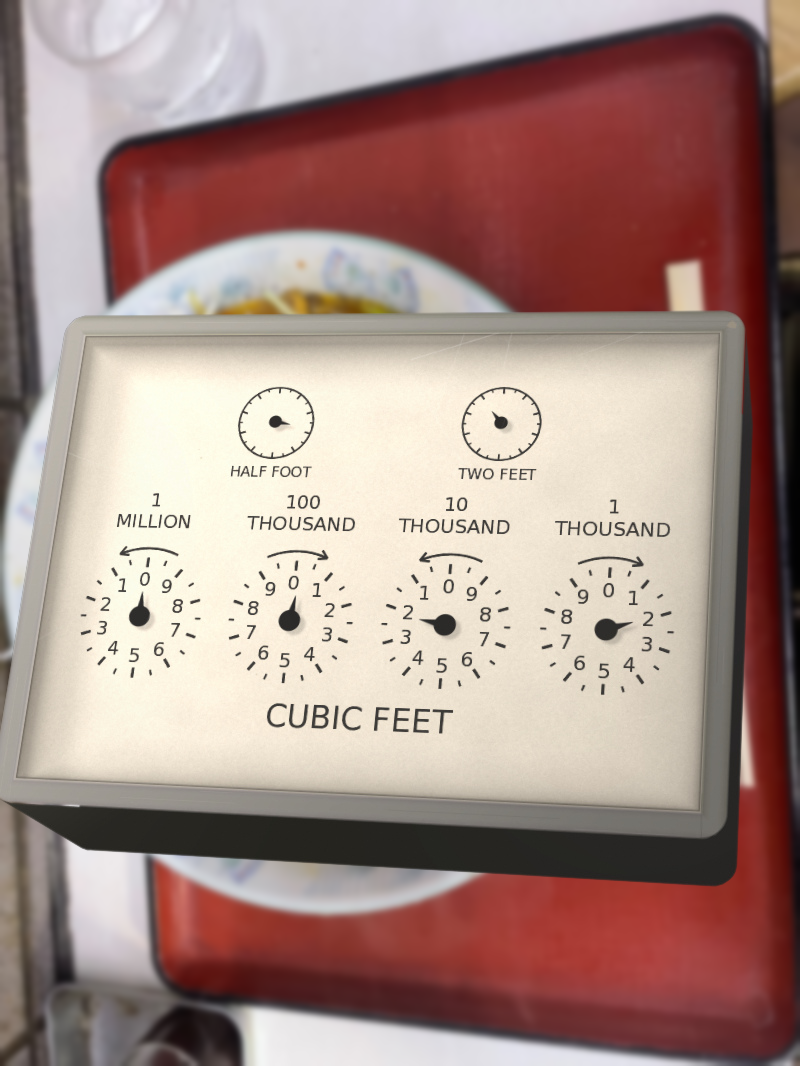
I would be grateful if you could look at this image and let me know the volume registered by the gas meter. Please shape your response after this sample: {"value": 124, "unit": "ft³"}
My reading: {"value": 2200, "unit": "ft³"}
